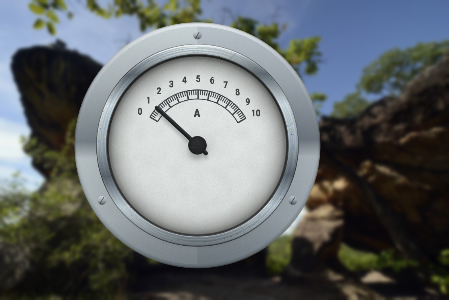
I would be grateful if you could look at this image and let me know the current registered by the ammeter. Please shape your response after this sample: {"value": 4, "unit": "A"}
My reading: {"value": 1, "unit": "A"}
